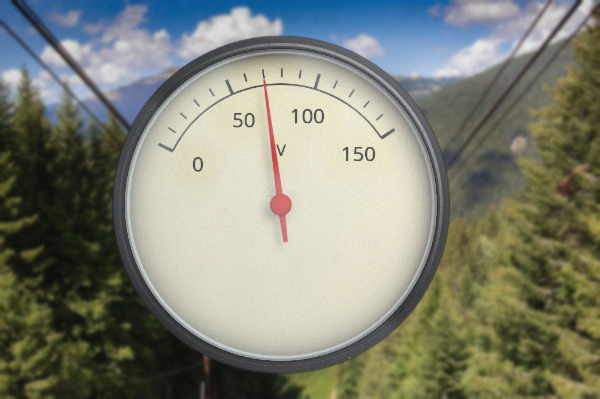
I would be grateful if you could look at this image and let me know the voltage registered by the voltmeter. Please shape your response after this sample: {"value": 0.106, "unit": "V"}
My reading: {"value": 70, "unit": "V"}
